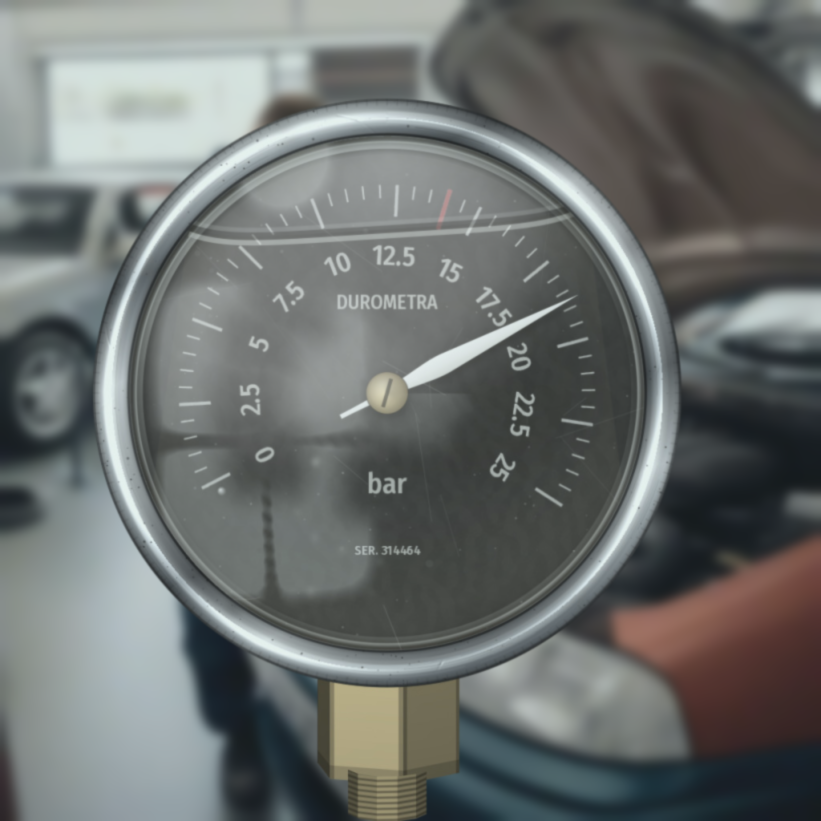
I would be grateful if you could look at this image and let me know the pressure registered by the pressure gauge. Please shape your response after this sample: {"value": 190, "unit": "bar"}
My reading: {"value": 18.75, "unit": "bar"}
